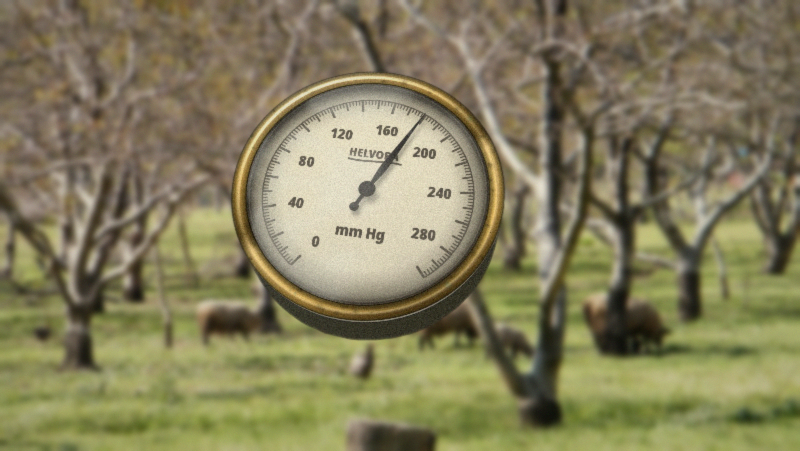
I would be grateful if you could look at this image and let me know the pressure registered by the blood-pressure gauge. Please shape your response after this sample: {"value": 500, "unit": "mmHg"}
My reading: {"value": 180, "unit": "mmHg"}
